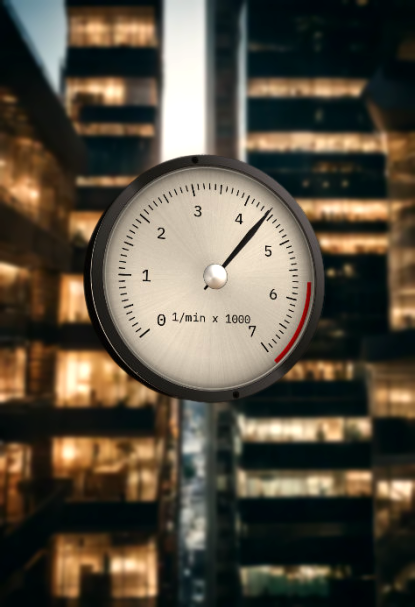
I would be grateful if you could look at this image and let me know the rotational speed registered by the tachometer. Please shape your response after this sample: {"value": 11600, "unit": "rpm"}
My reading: {"value": 4400, "unit": "rpm"}
